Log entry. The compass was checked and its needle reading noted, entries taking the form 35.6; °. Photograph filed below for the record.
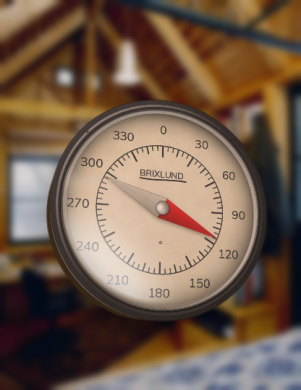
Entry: 115; °
